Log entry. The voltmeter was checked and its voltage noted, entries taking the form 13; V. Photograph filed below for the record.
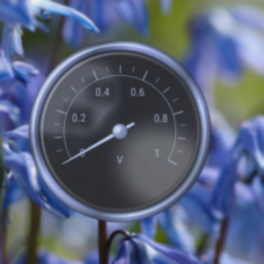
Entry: 0; V
